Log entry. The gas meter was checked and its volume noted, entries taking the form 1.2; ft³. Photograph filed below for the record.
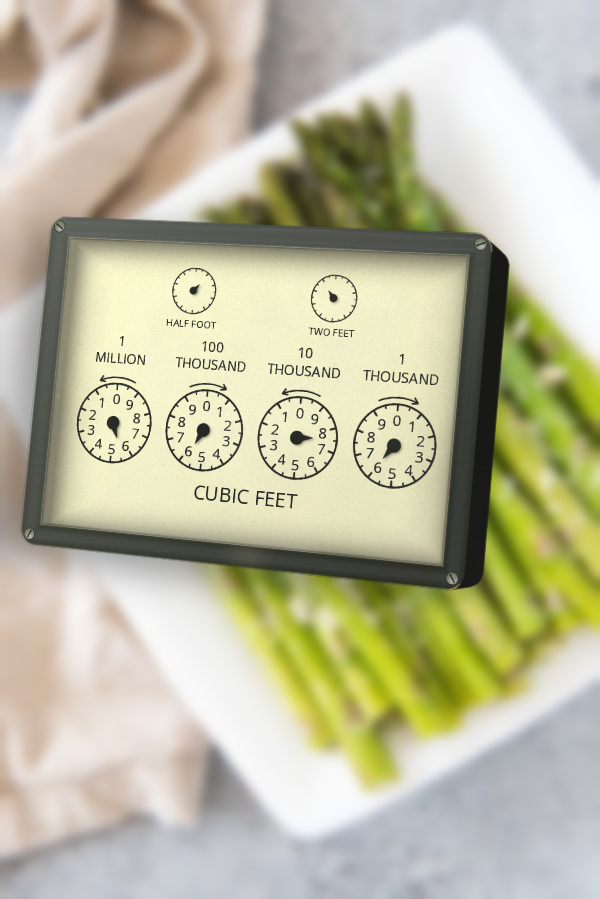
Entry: 557600; ft³
